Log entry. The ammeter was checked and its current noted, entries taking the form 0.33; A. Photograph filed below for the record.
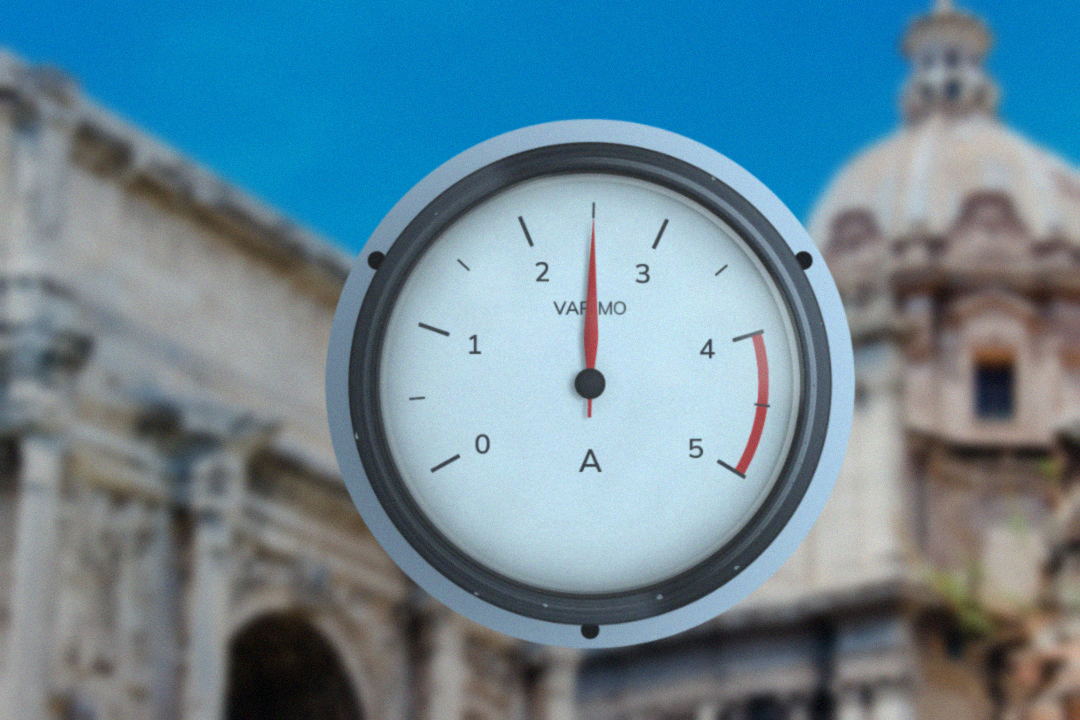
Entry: 2.5; A
